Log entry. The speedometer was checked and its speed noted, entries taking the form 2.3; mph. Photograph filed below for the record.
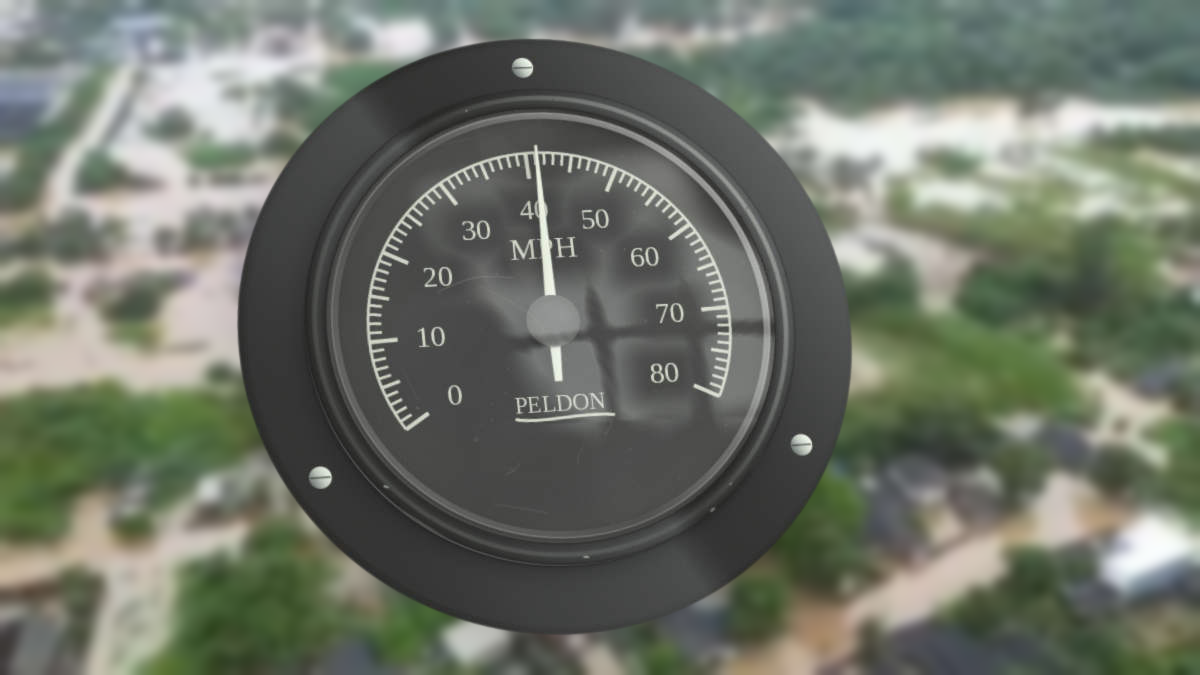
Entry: 41; mph
